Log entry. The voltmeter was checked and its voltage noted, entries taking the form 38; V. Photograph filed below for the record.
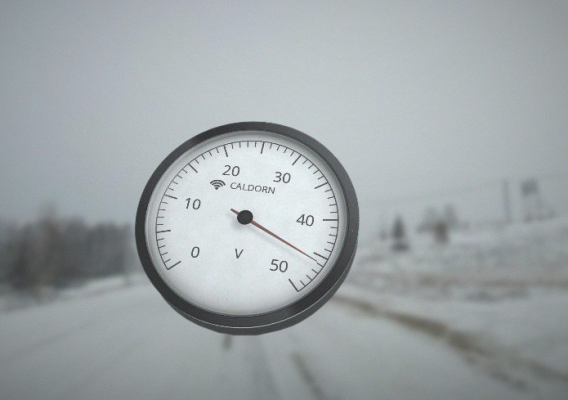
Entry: 46; V
